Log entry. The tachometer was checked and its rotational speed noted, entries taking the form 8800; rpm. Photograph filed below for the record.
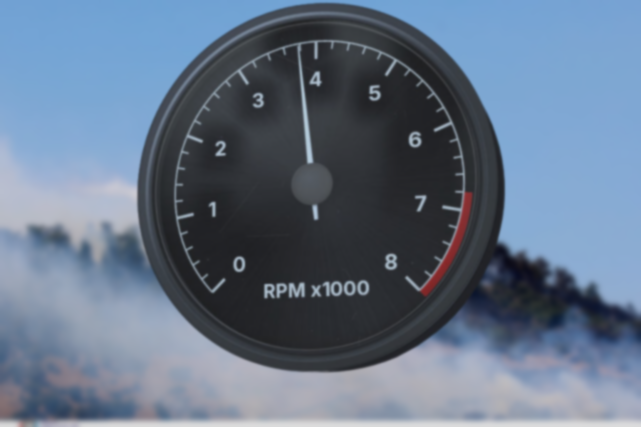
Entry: 3800; rpm
